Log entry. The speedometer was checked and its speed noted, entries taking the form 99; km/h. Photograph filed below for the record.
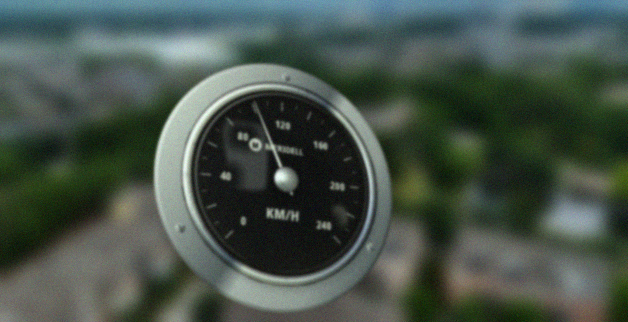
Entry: 100; km/h
